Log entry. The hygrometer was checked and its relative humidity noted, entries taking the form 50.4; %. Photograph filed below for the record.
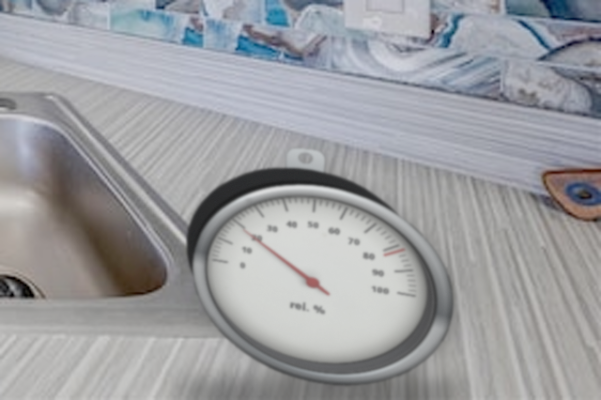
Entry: 20; %
